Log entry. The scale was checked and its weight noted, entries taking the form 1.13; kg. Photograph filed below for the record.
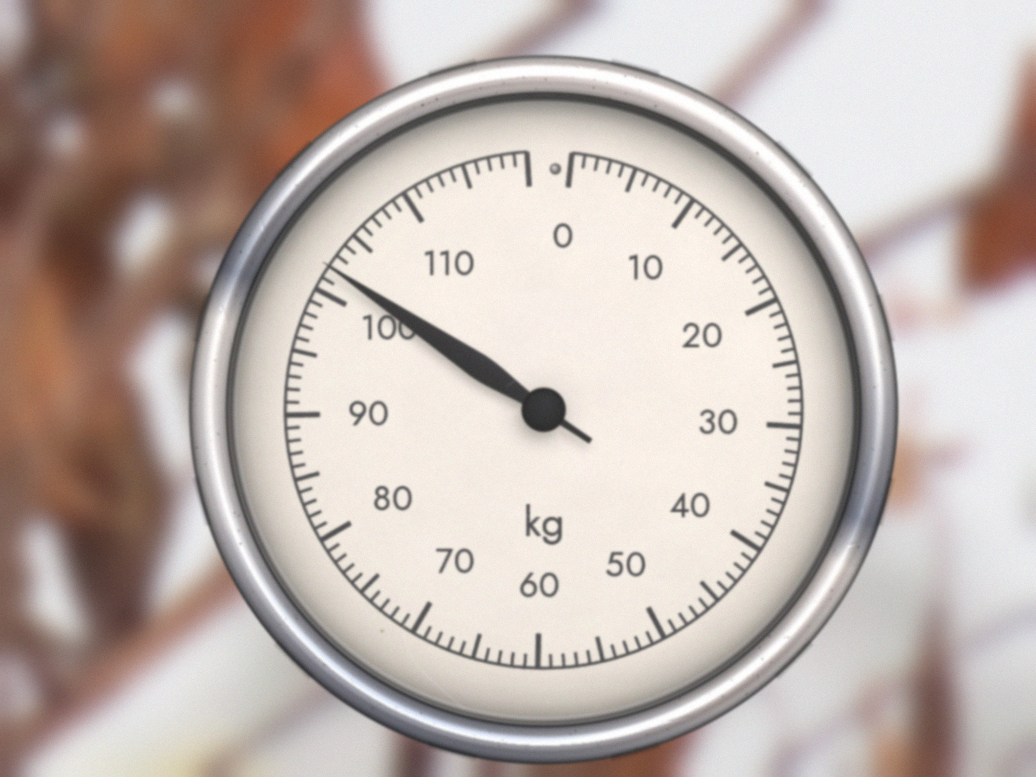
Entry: 102; kg
